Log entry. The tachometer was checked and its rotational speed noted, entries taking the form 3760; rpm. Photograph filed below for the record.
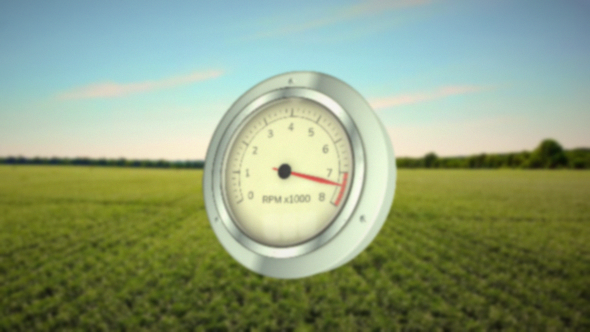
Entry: 7400; rpm
